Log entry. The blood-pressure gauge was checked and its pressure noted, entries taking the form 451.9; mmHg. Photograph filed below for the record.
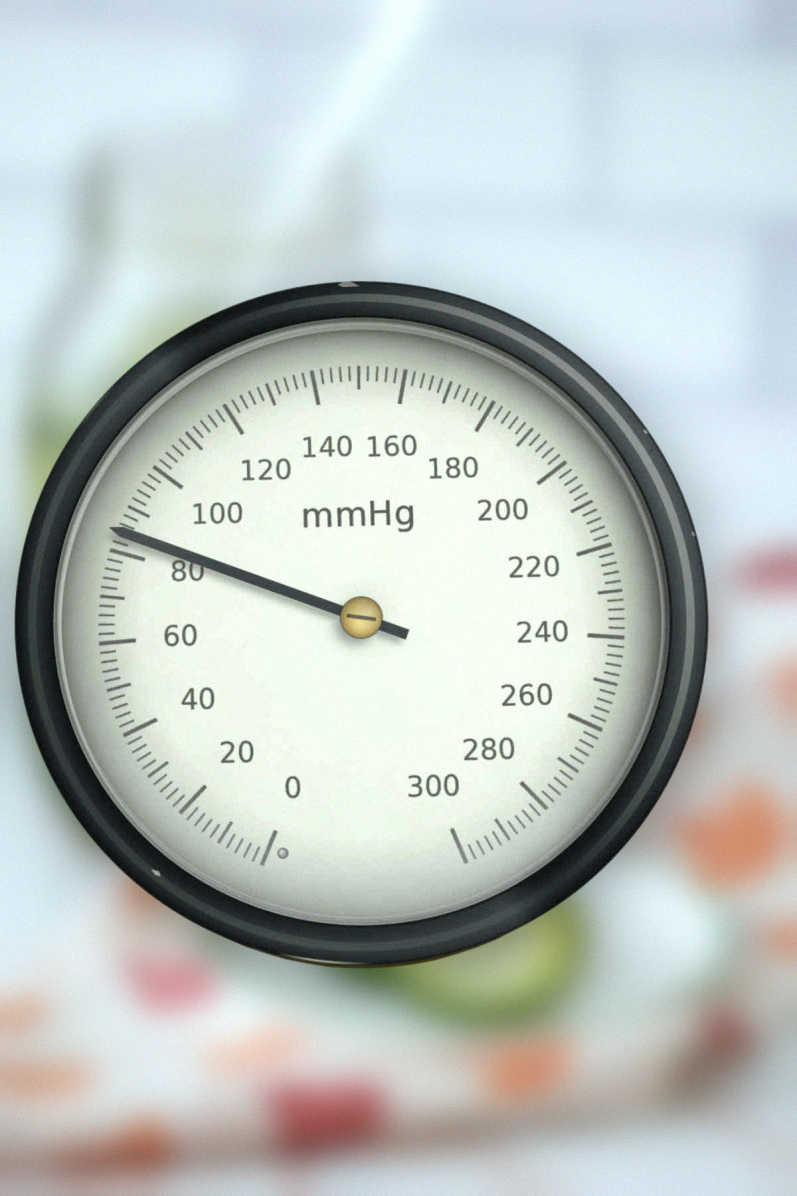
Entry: 84; mmHg
